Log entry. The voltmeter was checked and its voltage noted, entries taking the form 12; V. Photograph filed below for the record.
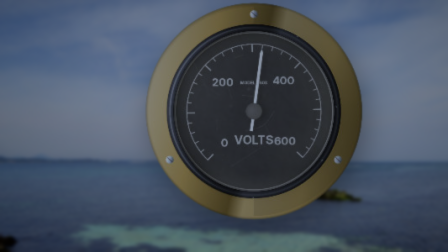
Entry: 320; V
